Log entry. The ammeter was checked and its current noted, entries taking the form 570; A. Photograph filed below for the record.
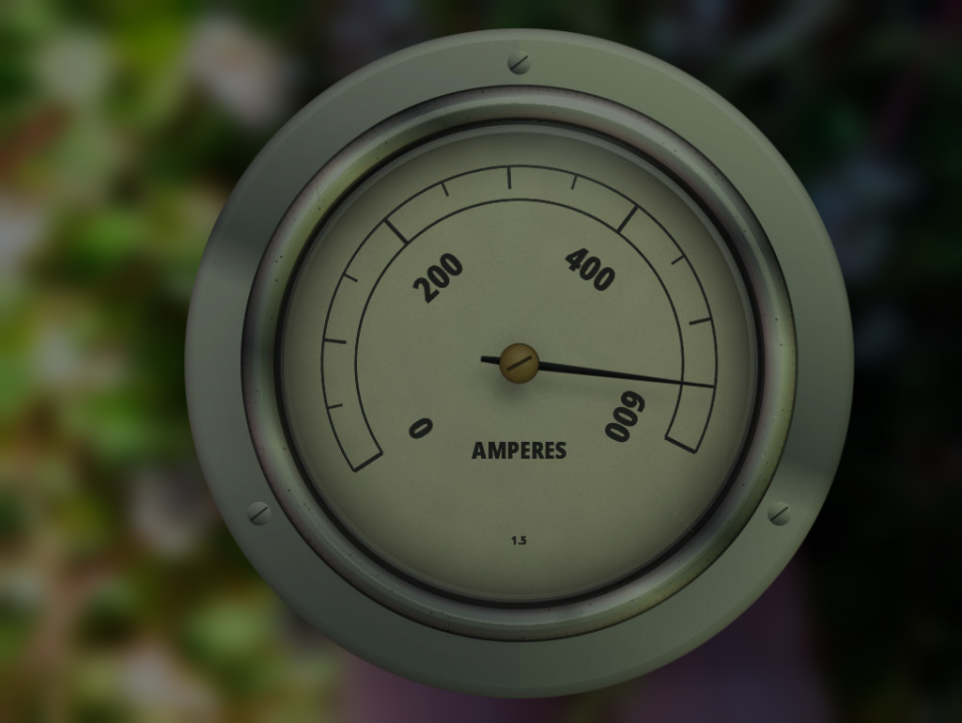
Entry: 550; A
